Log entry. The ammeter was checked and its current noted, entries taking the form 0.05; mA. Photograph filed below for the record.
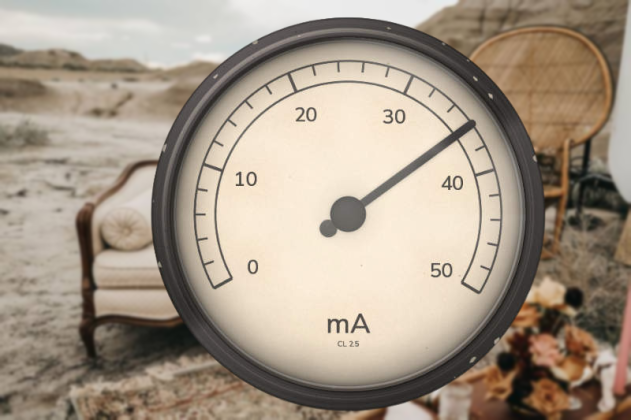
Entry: 36; mA
